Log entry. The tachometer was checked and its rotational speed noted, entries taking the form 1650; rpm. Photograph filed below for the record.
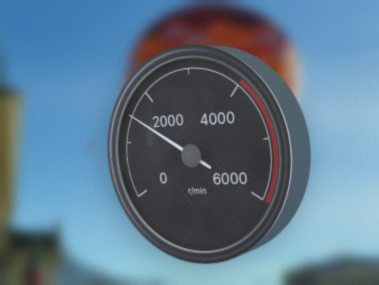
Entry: 1500; rpm
